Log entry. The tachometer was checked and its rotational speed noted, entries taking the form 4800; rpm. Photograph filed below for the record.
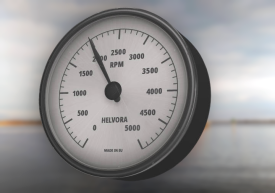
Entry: 2000; rpm
